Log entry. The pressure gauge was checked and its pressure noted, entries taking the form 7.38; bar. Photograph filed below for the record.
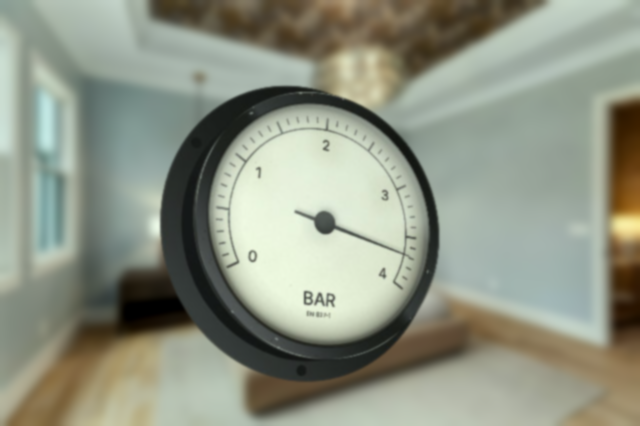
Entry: 3.7; bar
